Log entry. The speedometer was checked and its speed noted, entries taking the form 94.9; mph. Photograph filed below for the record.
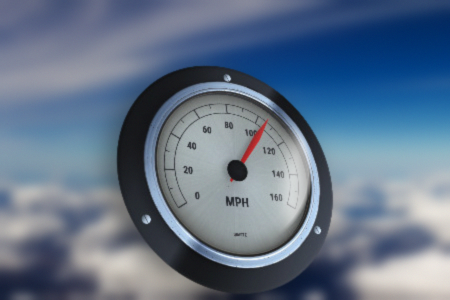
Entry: 105; mph
